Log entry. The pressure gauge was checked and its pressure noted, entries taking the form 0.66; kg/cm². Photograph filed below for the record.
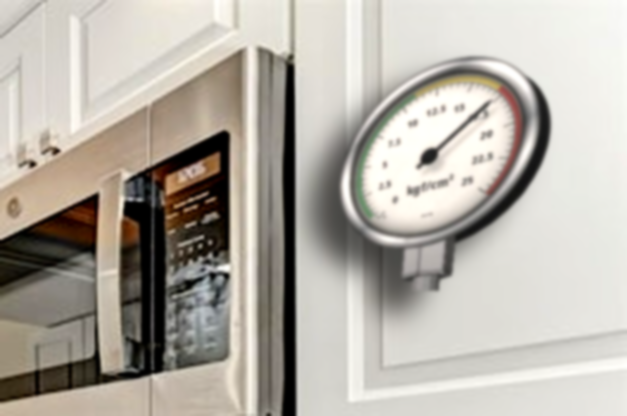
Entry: 17.5; kg/cm²
